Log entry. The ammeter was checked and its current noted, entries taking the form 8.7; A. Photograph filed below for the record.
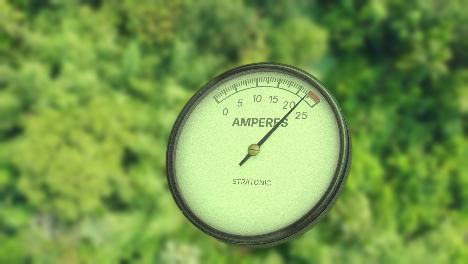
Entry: 22.5; A
